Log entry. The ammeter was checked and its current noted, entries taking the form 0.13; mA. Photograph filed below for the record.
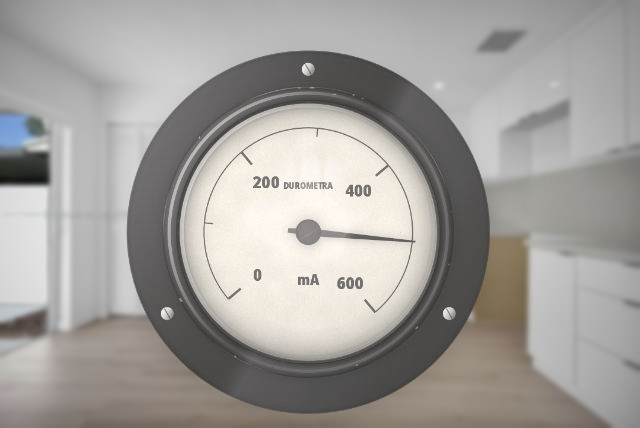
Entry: 500; mA
